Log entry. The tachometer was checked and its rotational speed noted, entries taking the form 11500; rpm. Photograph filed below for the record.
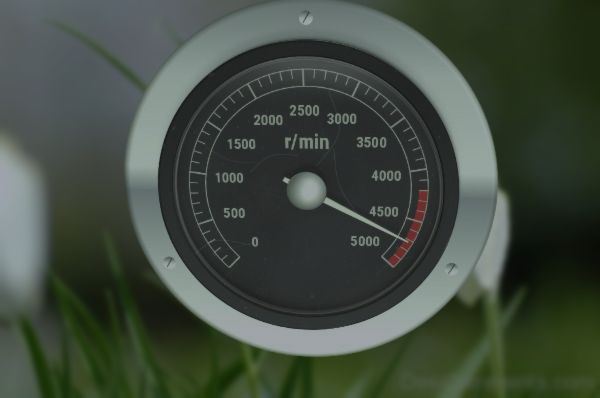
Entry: 4700; rpm
